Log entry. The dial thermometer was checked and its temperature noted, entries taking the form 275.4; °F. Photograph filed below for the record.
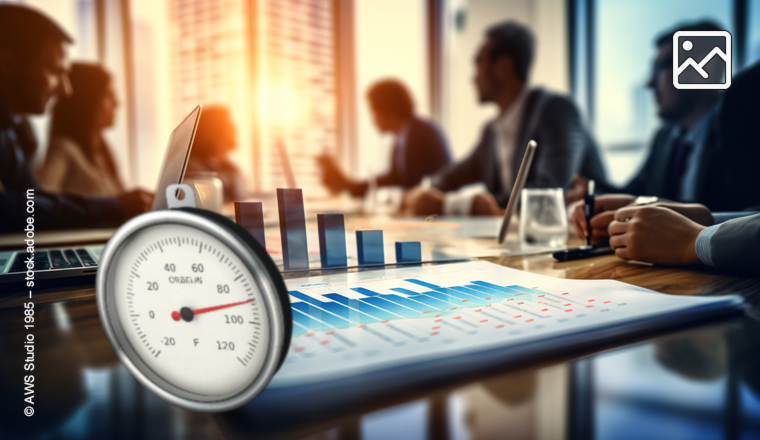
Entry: 90; °F
